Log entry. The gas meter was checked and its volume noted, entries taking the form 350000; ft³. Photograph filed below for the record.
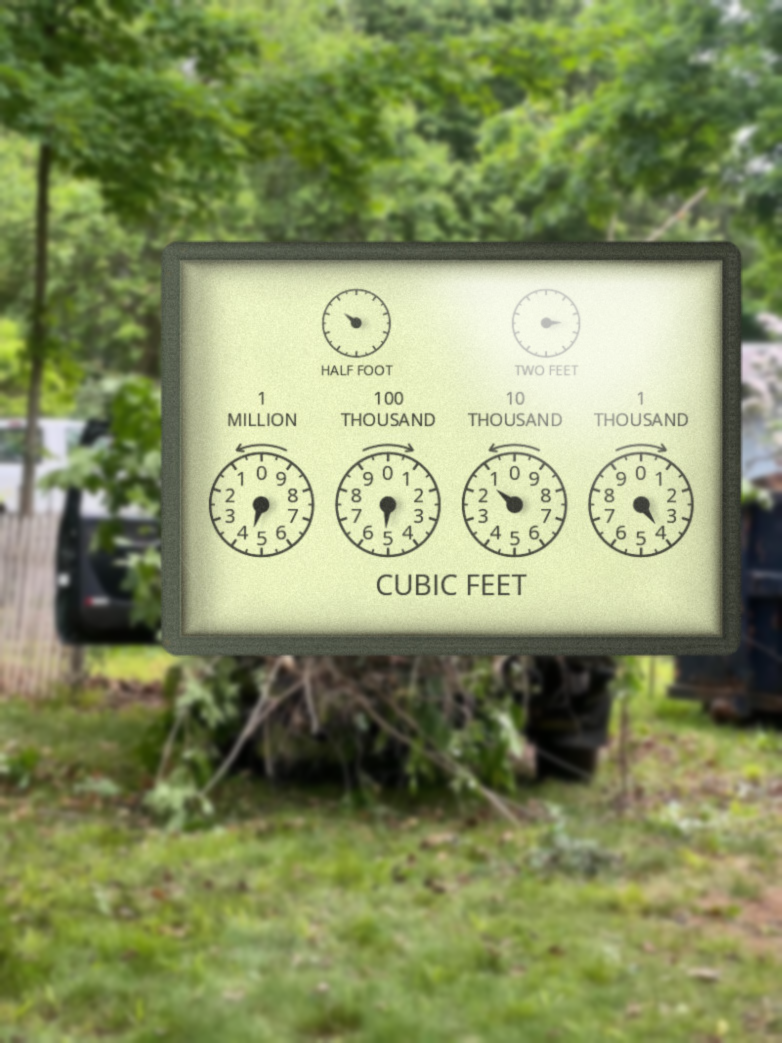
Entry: 451400; ft³
